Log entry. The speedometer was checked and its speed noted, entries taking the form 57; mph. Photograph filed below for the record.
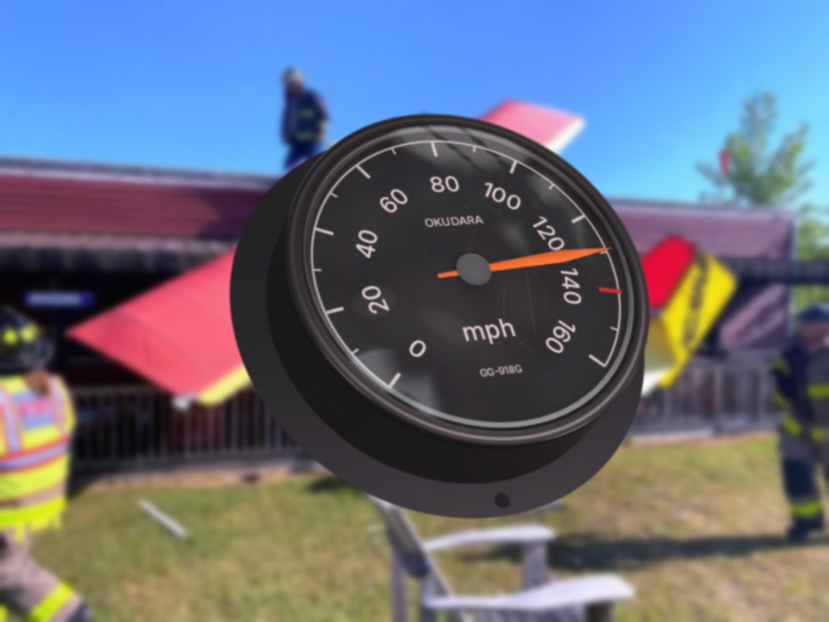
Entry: 130; mph
